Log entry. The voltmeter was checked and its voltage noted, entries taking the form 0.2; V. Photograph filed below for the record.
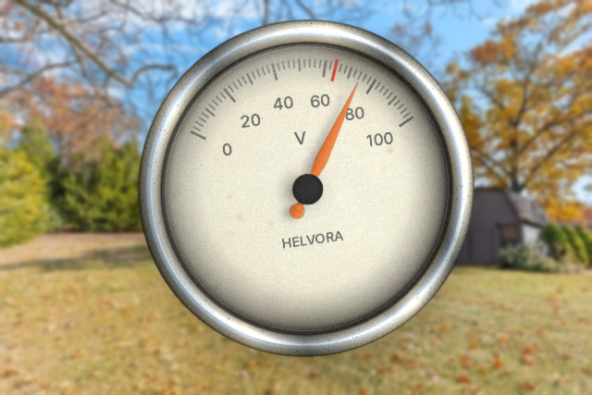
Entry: 74; V
